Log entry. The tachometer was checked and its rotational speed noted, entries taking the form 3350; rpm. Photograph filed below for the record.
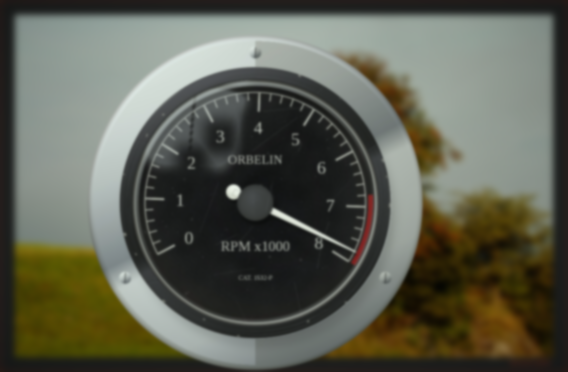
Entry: 7800; rpm
